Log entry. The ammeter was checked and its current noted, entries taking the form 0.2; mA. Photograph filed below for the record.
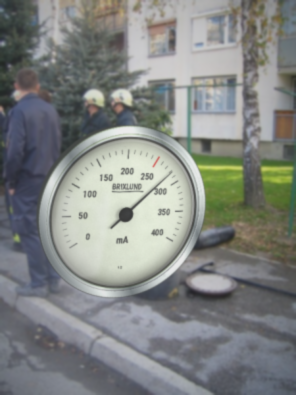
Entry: 280; mA
